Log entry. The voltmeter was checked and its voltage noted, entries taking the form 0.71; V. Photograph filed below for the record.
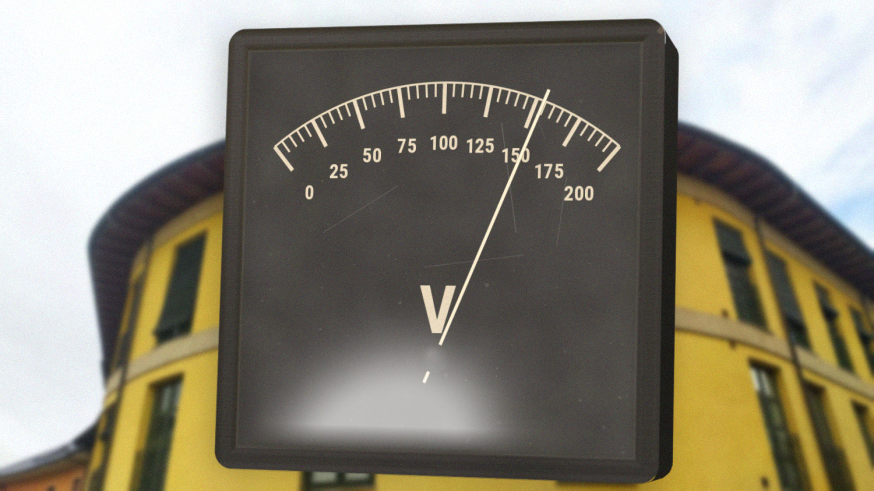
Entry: 155; V
